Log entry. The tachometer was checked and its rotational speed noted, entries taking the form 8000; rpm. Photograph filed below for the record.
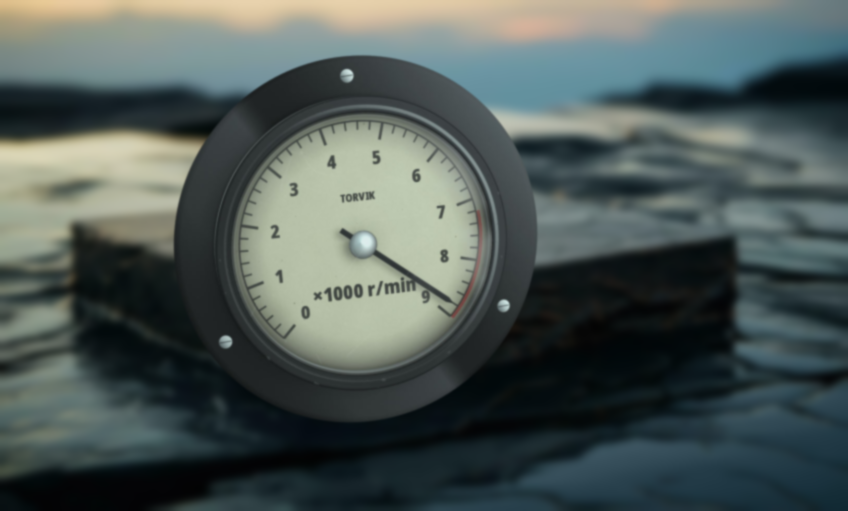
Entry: 8800; rpm
